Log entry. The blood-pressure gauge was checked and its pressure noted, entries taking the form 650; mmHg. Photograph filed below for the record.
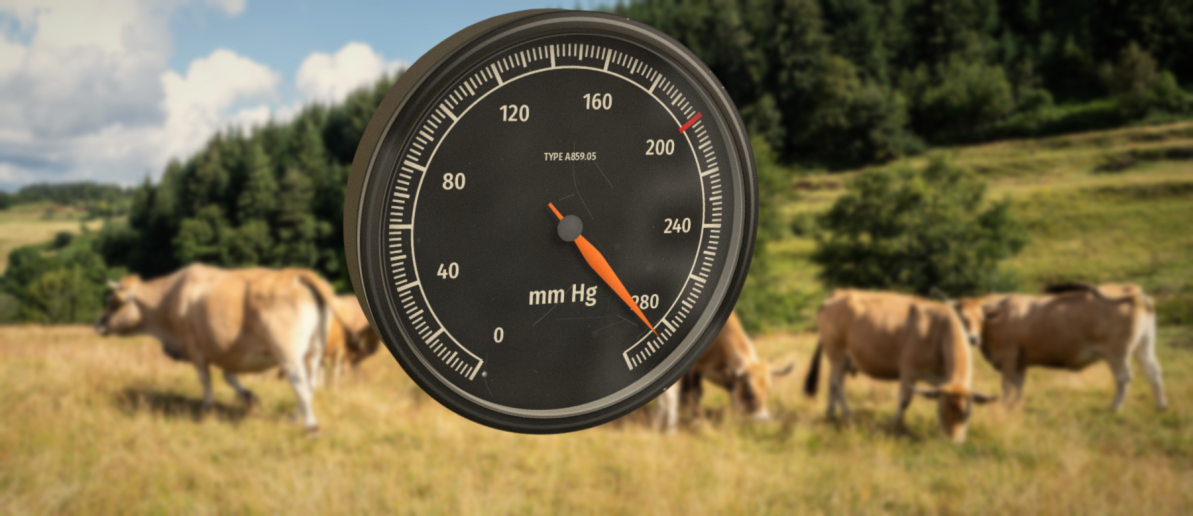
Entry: 286; mmHg
